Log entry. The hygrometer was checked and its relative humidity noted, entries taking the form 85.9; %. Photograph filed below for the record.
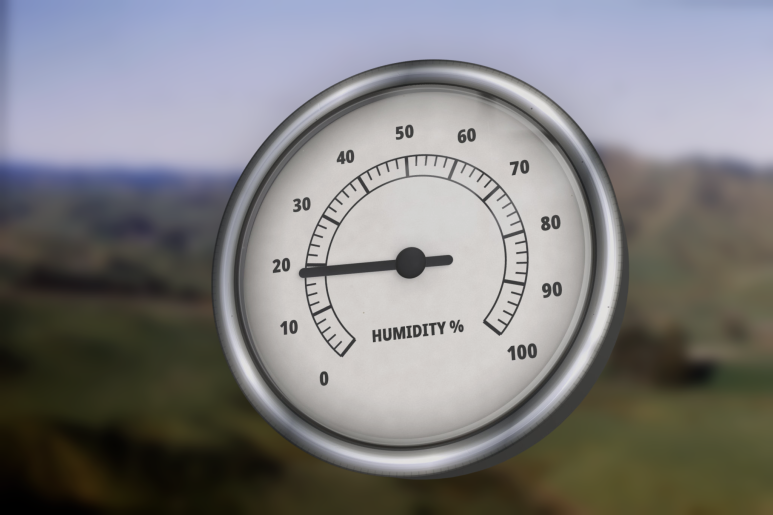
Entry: 18; %
